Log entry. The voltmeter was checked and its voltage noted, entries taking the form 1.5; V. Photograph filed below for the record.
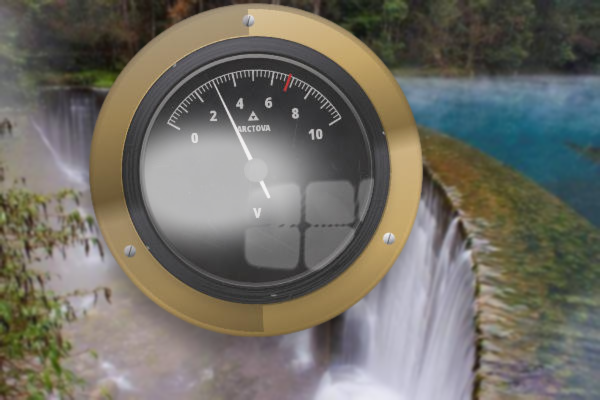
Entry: 3; V
